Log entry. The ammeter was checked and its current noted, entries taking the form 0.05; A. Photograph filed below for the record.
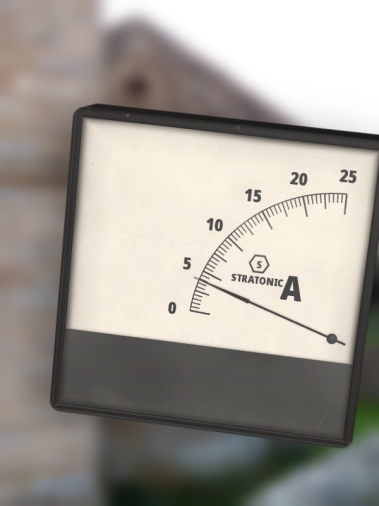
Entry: 4; A
